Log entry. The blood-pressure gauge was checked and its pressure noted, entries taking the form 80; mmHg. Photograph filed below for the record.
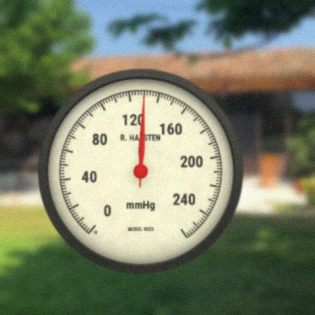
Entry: 130; mmHg
